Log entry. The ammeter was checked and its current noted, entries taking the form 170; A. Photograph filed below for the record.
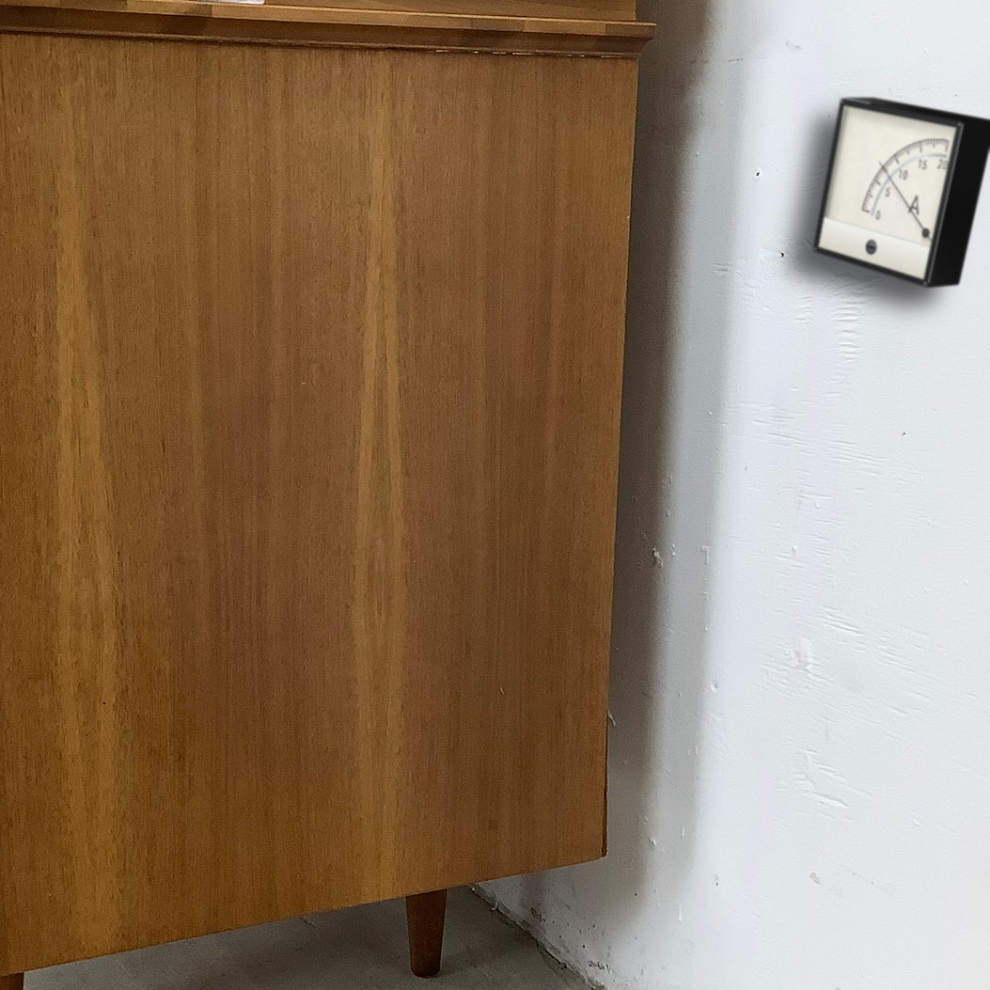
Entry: 7.5; A
